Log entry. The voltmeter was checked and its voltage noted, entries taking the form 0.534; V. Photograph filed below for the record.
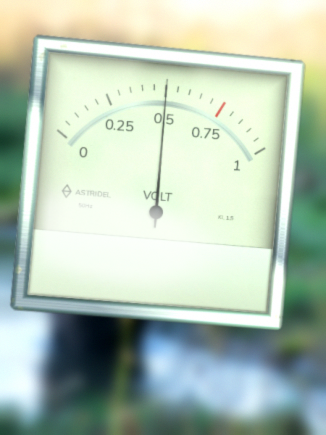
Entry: 0.5; V
